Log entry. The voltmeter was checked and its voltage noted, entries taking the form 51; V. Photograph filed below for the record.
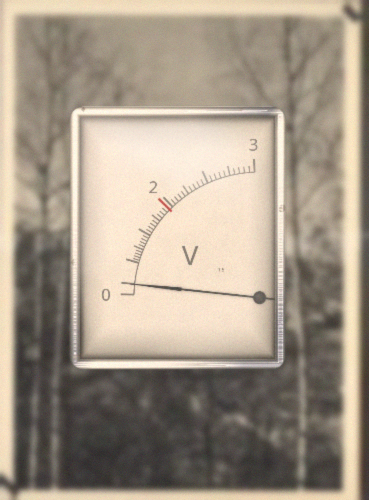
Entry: 0.5; V
